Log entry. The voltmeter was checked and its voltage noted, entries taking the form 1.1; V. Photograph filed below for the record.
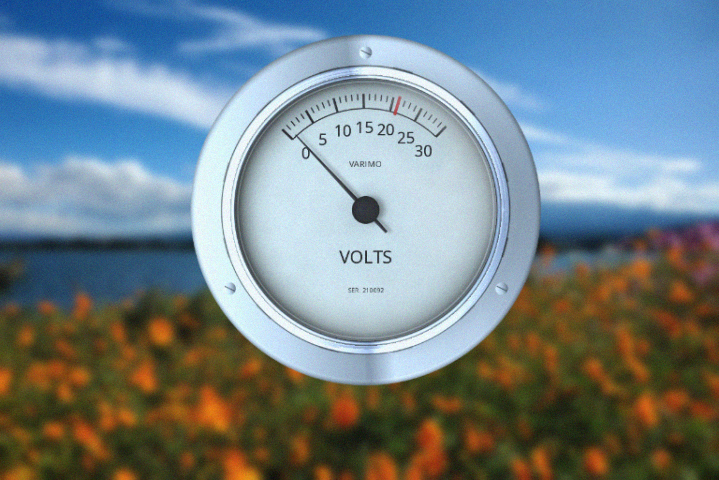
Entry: 1; V
